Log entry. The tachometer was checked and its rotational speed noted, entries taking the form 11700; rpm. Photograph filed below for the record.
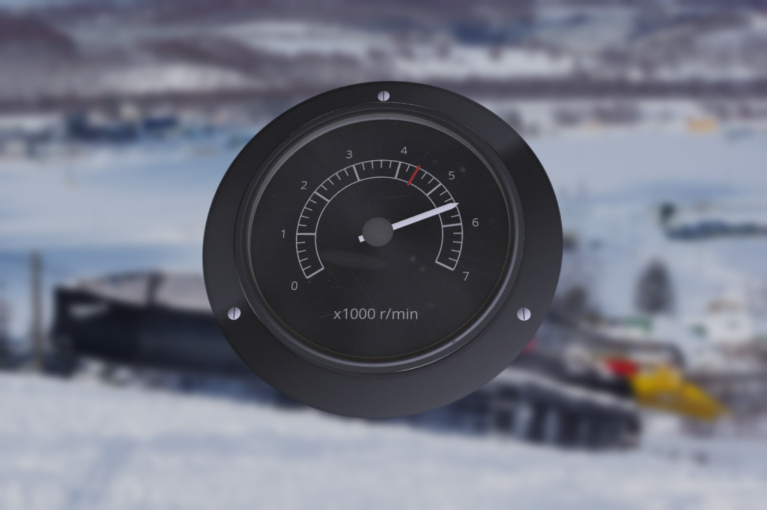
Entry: 5600; rpm
